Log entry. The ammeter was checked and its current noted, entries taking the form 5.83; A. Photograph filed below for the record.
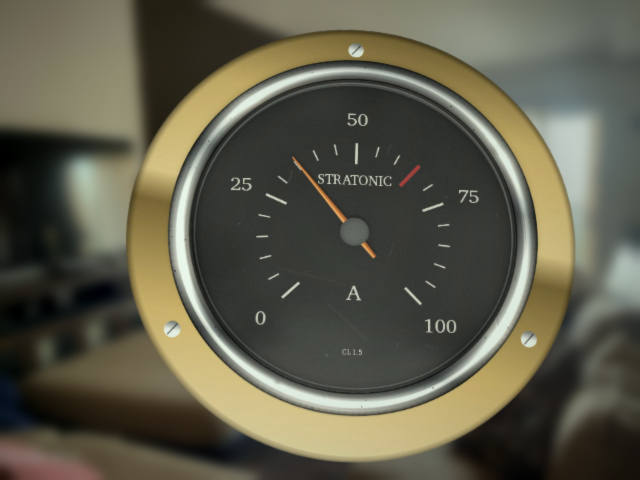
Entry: 35; A
